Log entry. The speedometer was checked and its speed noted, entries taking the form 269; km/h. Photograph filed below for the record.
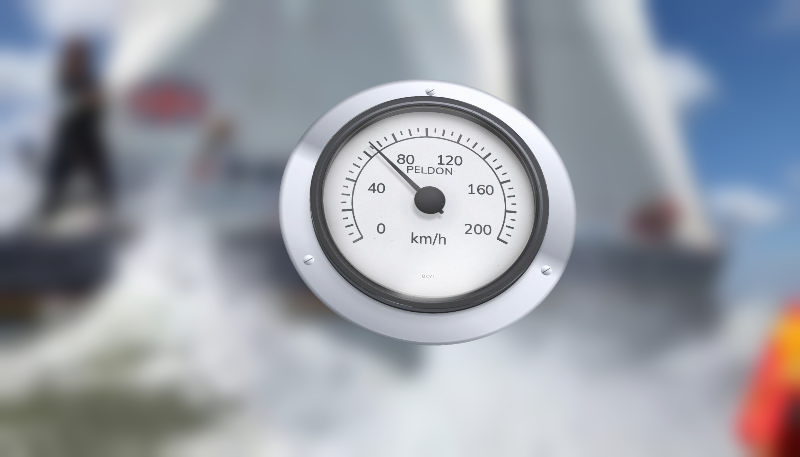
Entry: 65; km/h
